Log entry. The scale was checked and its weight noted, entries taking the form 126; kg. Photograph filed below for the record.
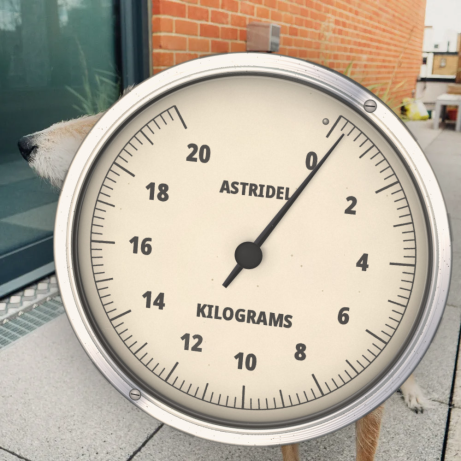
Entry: 0.3; kg
